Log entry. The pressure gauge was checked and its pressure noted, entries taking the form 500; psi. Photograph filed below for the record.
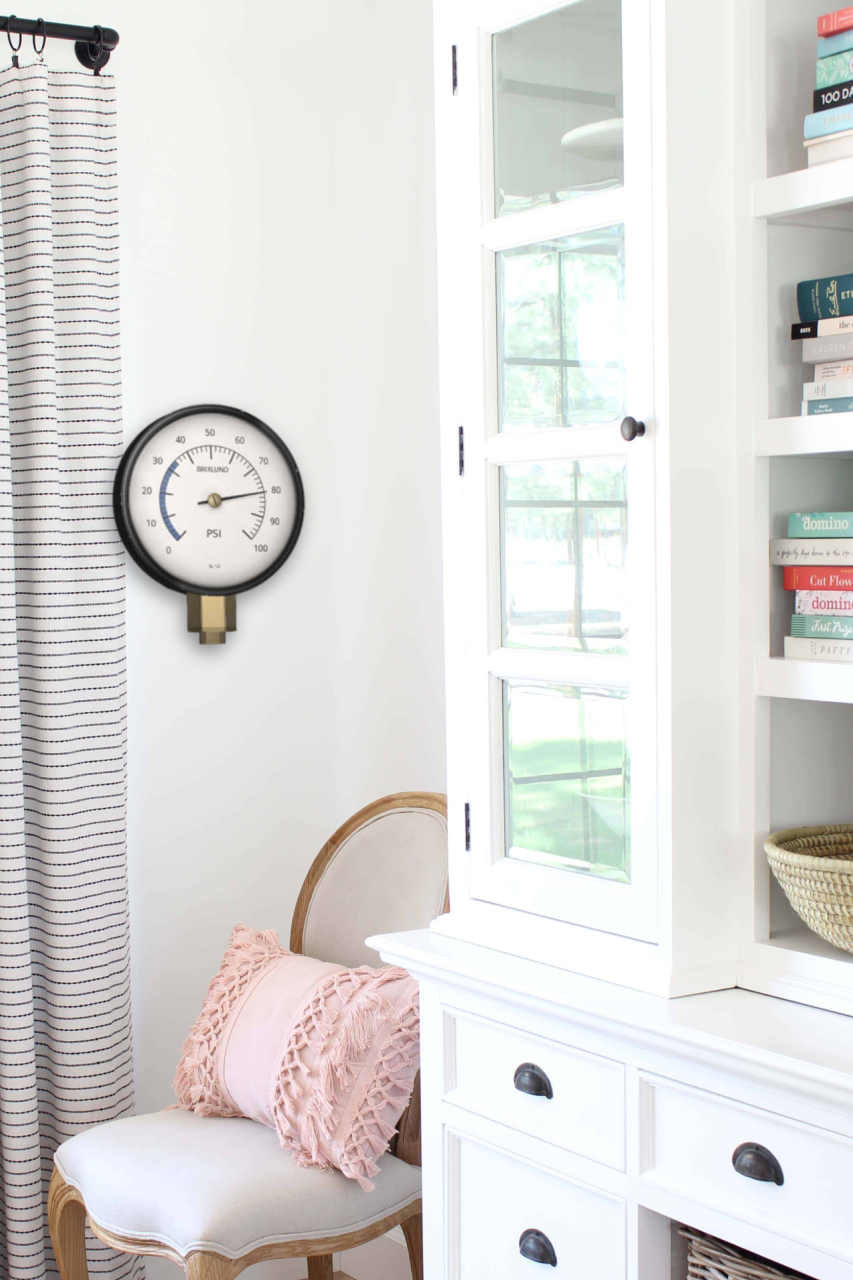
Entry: 80; psi
